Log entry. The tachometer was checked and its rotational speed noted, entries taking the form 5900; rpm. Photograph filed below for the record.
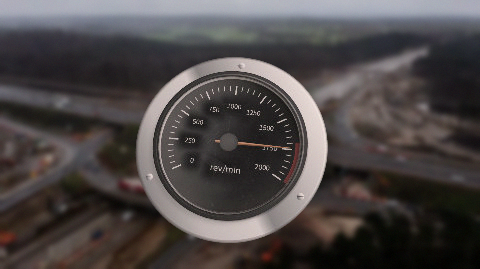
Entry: 1750; rpm
